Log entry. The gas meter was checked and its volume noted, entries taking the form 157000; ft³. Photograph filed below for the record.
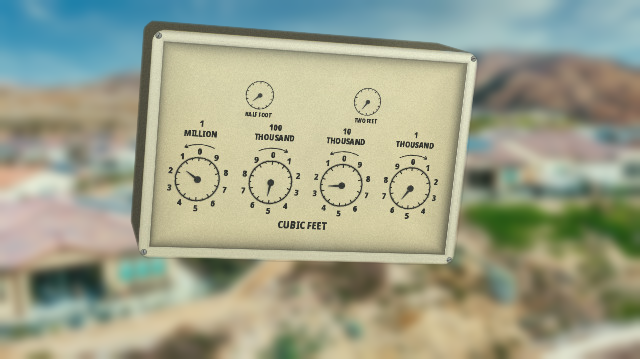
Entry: 152600; ft³
